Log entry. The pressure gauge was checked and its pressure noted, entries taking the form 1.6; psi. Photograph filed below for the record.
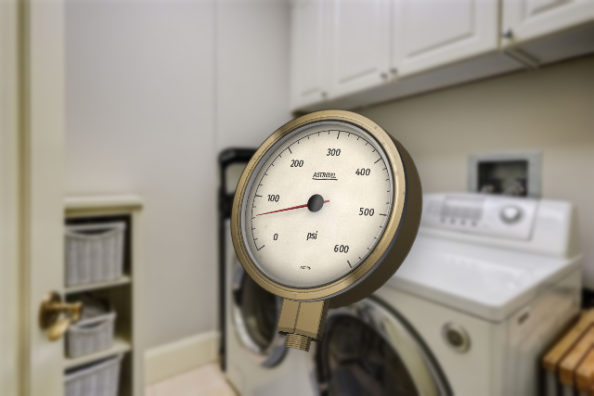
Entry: 60; psi
